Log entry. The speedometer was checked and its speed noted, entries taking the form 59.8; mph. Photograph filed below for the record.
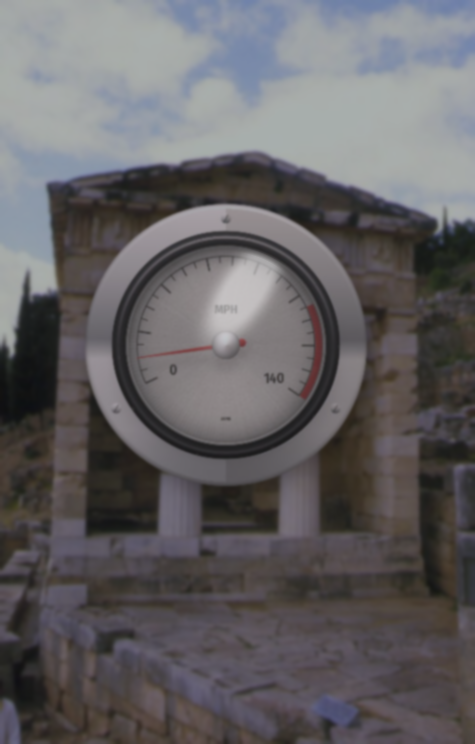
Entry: 10; mph
